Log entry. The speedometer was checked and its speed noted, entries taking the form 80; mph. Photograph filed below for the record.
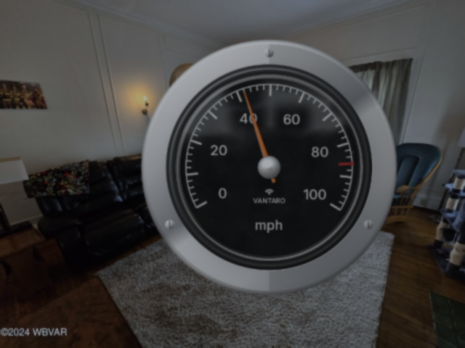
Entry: 42; mph
